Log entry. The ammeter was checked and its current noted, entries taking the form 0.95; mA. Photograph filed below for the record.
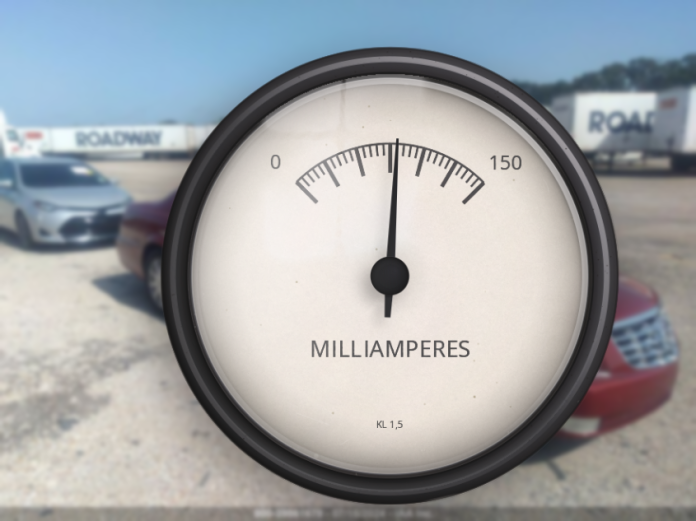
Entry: 80; mA
